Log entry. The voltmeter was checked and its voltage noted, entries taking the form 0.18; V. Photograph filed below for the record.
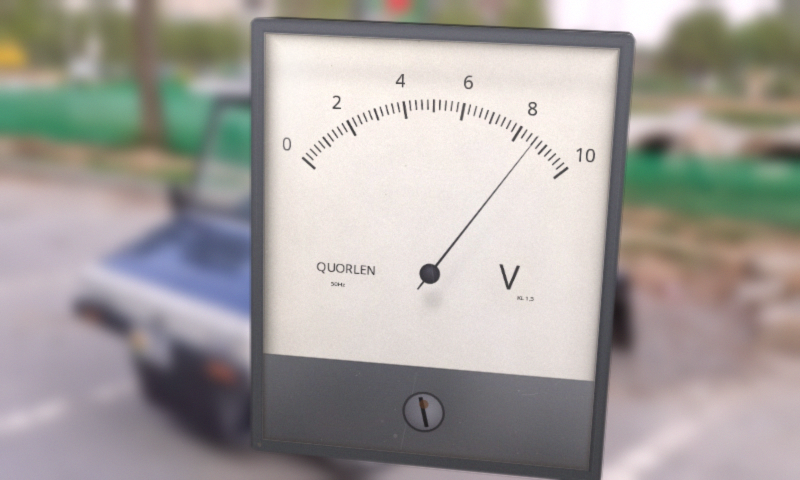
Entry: 8.6; V
